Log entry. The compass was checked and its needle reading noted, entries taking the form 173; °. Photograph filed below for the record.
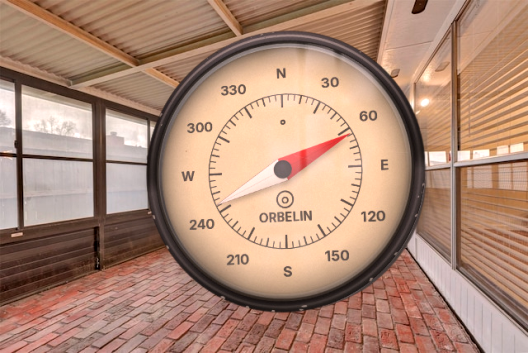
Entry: 65; °
